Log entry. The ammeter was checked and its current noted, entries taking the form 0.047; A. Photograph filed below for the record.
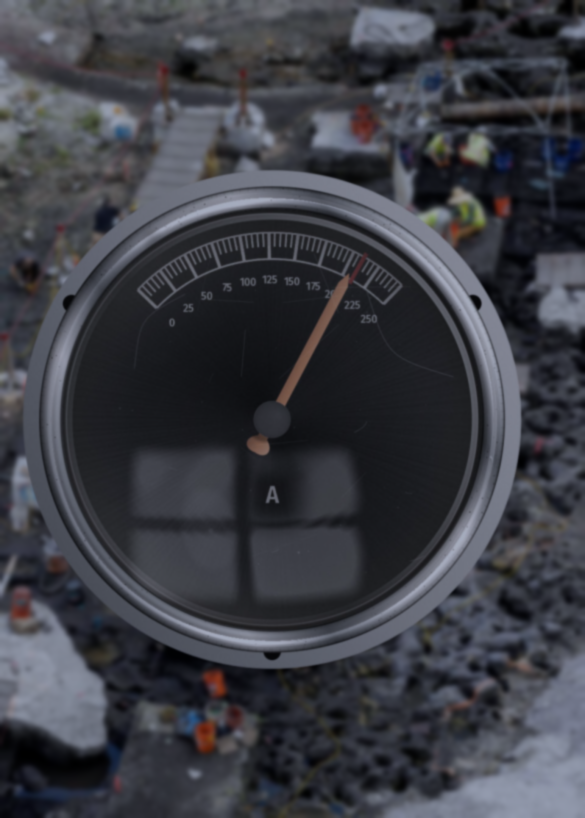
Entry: 205; A
